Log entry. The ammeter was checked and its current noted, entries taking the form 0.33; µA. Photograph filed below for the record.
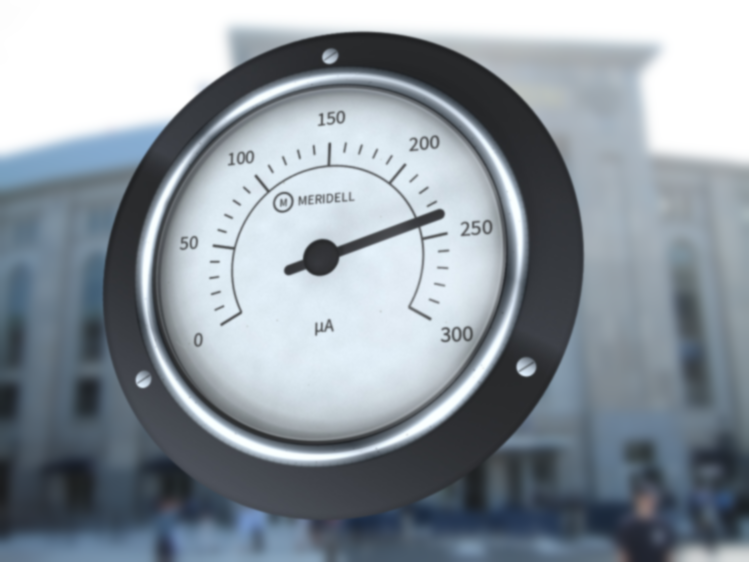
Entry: 240; µA
